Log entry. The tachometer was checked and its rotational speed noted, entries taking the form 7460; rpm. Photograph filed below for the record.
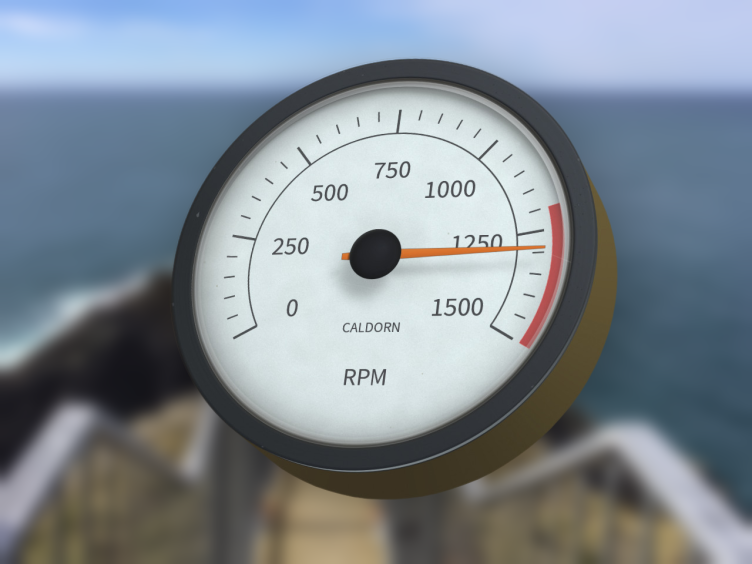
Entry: 1300; rpm
